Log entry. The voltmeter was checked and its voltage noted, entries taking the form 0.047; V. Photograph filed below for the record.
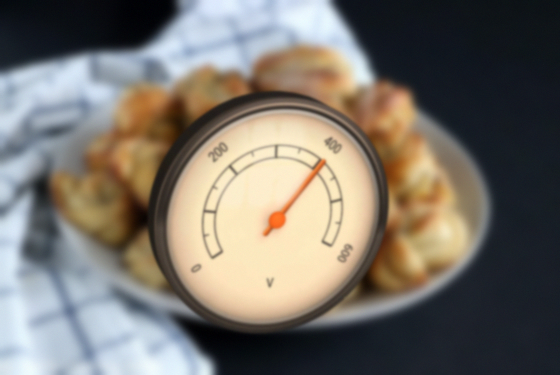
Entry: 400; V
